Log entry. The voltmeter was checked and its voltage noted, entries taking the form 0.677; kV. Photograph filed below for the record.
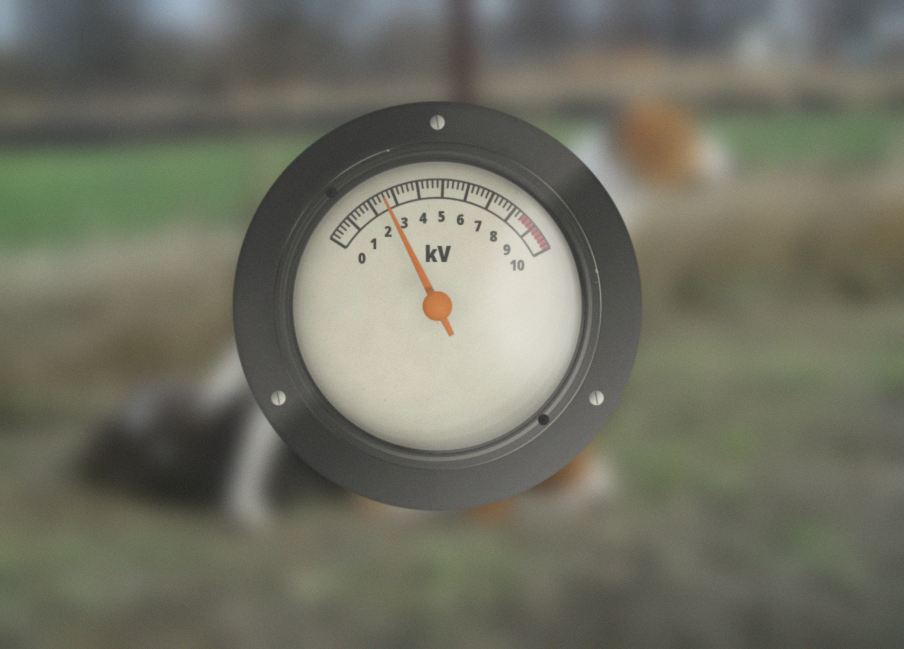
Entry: 2.6; kV
